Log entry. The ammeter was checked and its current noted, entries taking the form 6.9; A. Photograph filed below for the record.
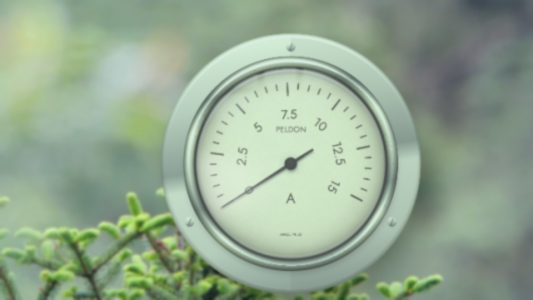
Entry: 0; A
